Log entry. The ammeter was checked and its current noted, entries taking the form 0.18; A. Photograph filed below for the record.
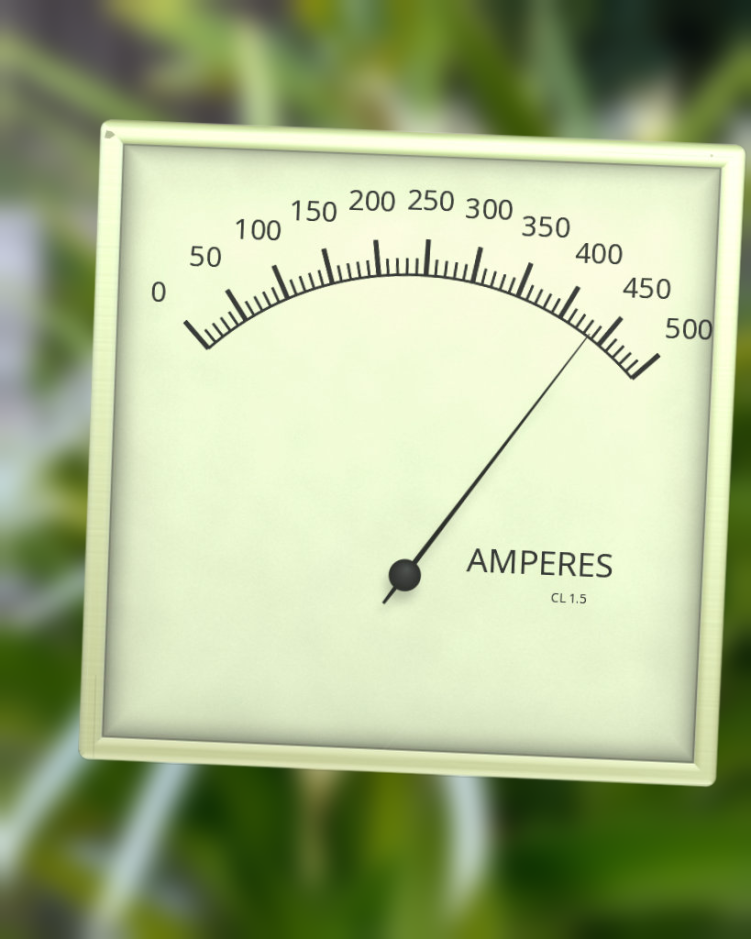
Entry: 435; A
